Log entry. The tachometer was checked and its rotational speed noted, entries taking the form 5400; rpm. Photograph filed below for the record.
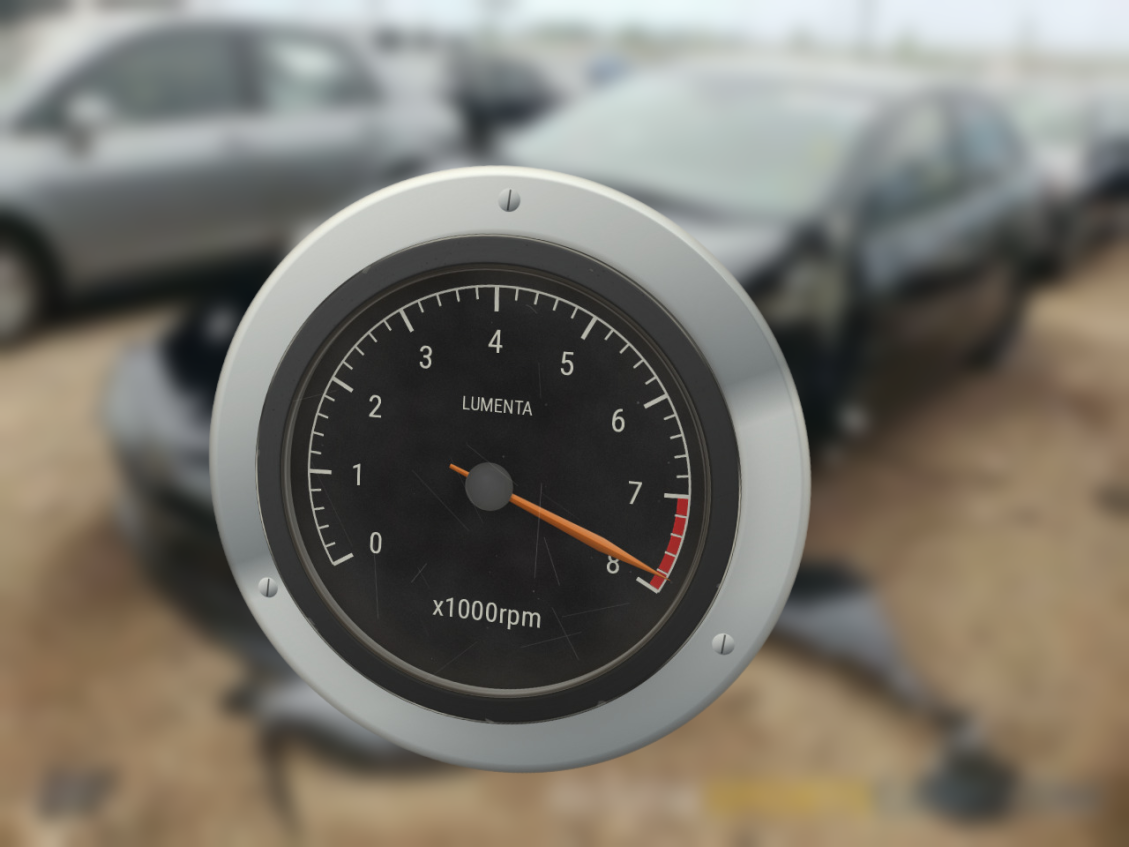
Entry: 7800; rpm
